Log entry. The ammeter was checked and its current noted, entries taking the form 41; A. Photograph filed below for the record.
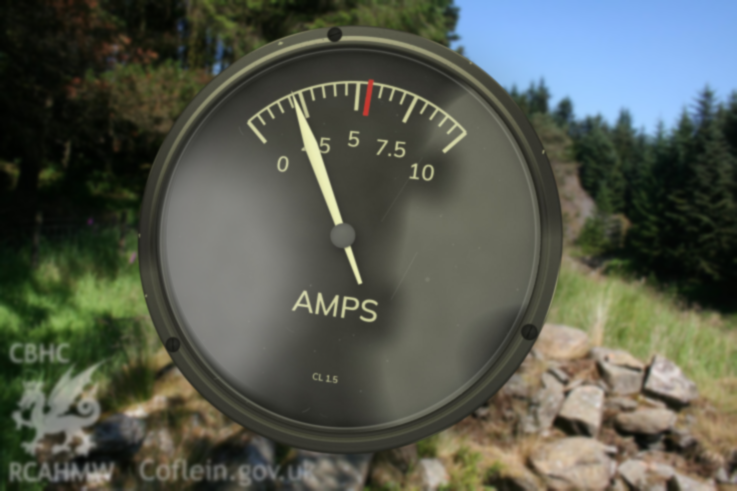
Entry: 2.25; A
